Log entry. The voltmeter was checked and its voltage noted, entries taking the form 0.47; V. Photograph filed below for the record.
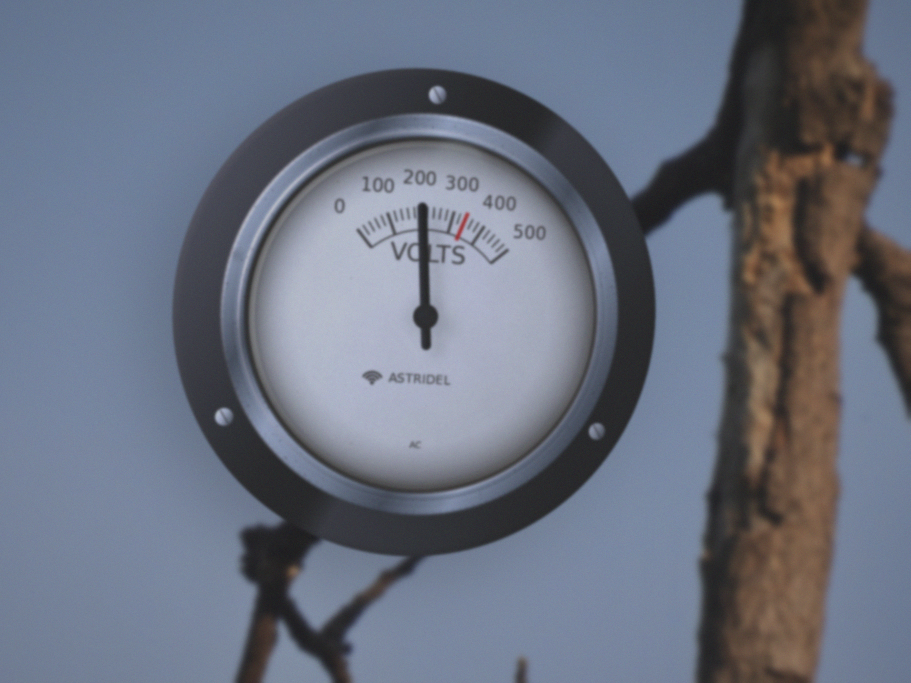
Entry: 200; V
